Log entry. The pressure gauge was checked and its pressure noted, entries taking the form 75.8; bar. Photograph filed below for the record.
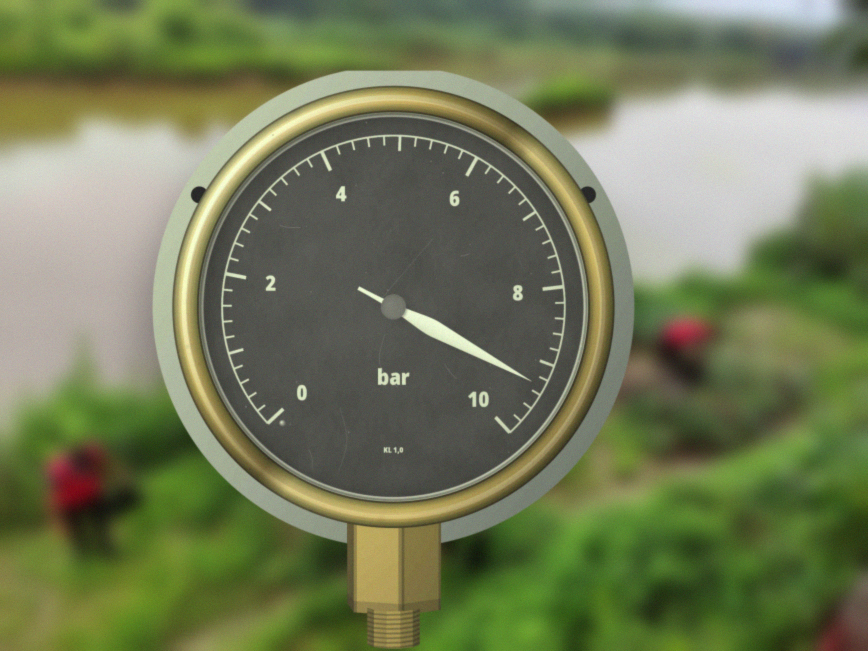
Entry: 9.3; bar
